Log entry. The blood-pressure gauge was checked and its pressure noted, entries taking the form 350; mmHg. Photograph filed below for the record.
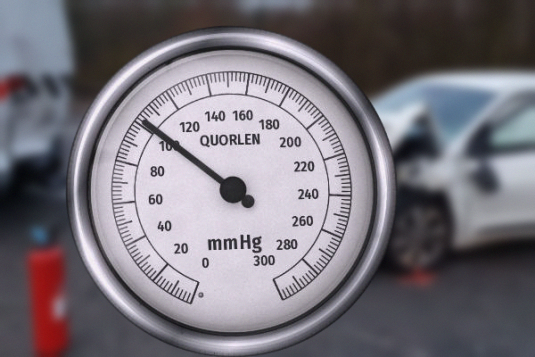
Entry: 102; mmHg
